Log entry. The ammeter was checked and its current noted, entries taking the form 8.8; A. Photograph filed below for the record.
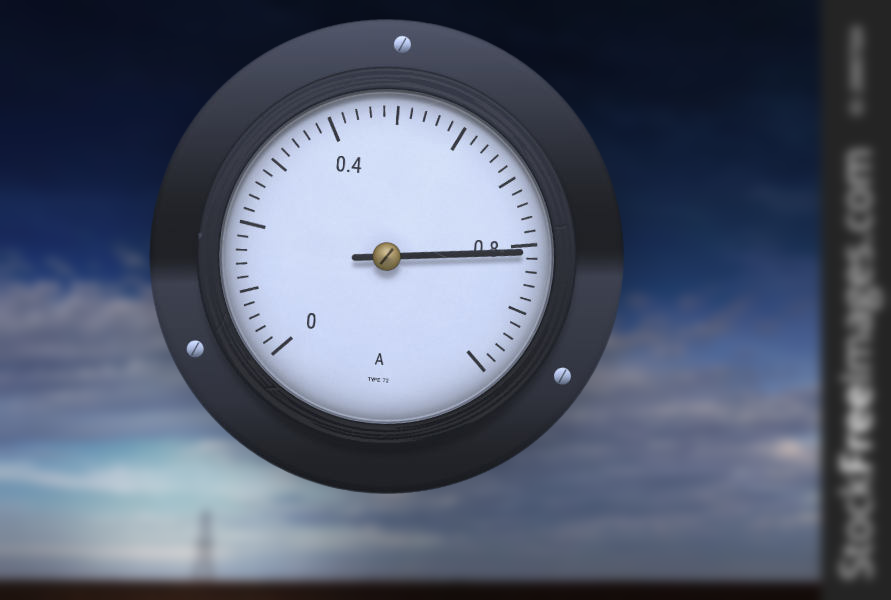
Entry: 0.81; A
